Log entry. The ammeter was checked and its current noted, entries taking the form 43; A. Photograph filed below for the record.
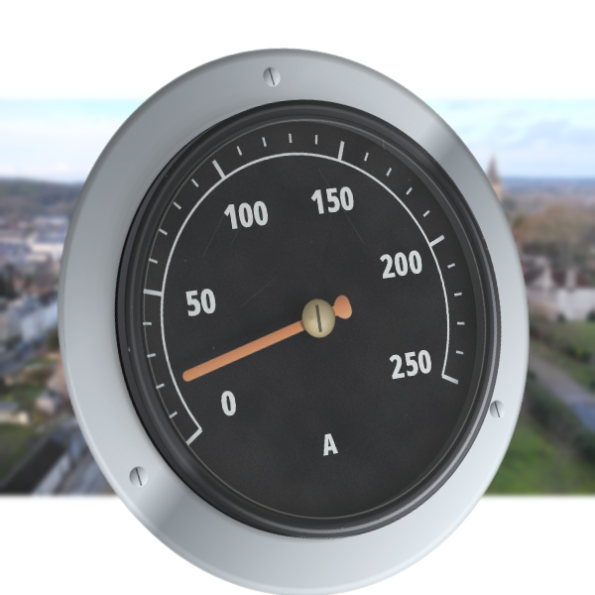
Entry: 20; A
